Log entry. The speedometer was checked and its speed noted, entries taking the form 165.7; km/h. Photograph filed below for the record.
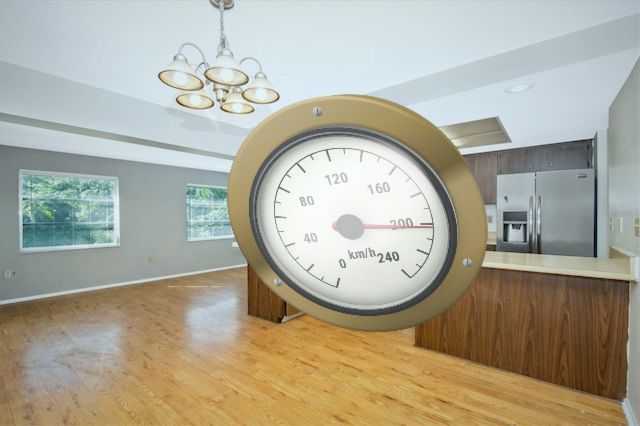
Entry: 200; km/h
